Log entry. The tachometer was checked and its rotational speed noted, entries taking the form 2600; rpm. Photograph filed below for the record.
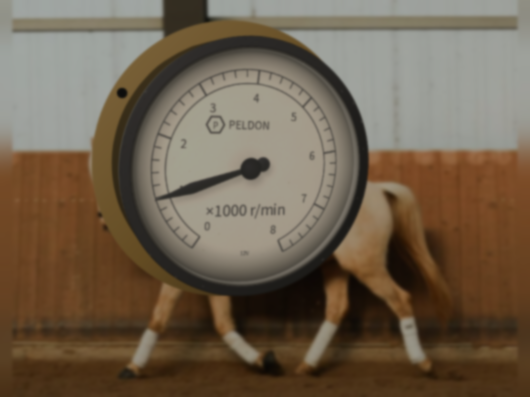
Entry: 1000; rpm
